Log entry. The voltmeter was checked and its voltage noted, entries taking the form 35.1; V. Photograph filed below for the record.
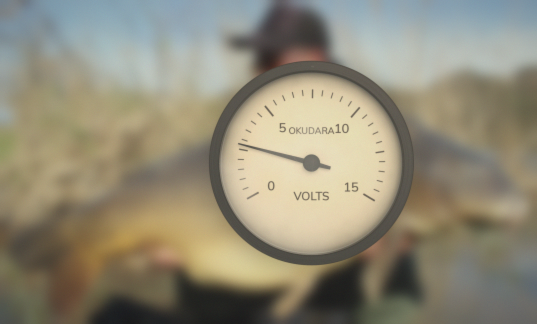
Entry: 2.75; V
